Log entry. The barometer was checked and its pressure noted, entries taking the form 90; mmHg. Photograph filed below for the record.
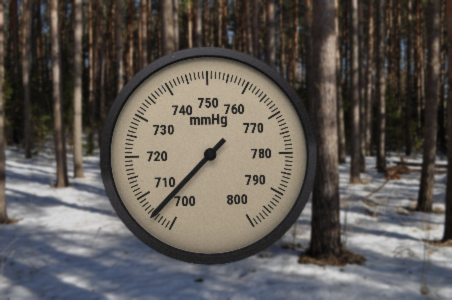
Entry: 705; mmHg
